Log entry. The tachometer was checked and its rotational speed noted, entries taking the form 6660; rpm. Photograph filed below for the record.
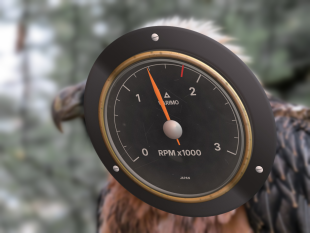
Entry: 1400; rpm
